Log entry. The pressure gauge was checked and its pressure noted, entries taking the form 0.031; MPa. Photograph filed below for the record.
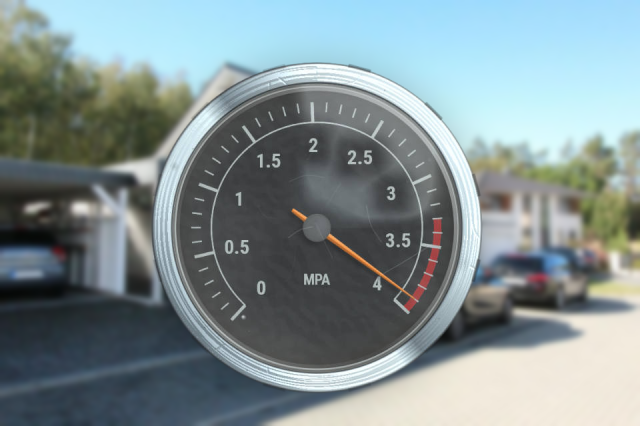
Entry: 3.9; MPa
